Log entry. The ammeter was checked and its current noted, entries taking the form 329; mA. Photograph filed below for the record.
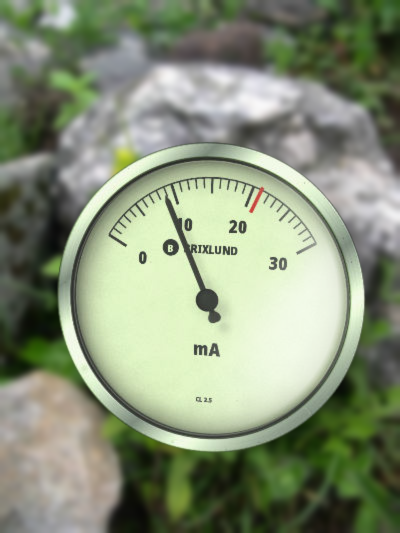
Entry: 9; mA
